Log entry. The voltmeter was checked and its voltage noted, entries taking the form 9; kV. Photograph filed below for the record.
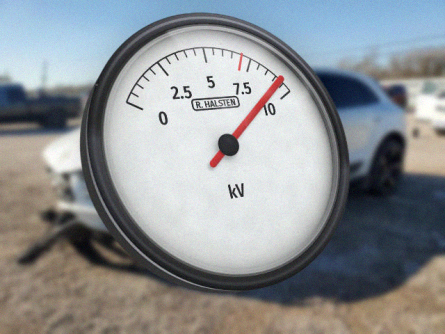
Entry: 9.25; kV
